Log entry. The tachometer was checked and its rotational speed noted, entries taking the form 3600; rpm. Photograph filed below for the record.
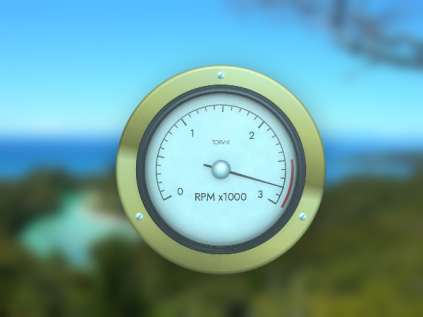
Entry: 2800; rpm
